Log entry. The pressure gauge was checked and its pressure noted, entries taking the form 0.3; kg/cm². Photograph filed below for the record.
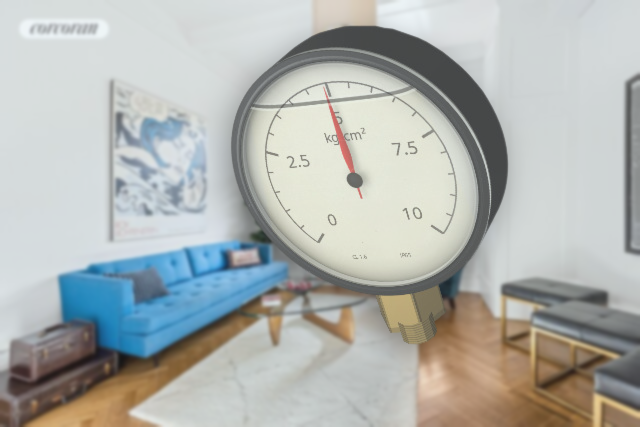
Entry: 5; kg/cm²
